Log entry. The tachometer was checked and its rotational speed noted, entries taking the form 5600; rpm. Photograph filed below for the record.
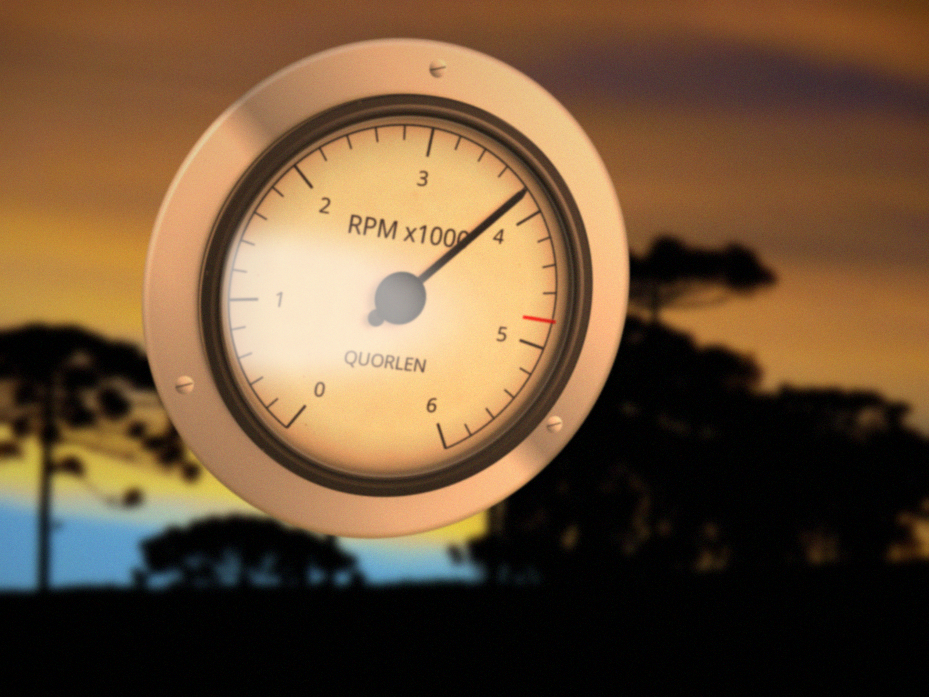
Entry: 3800; rpm
